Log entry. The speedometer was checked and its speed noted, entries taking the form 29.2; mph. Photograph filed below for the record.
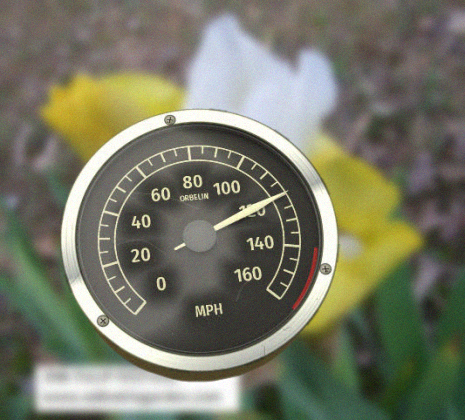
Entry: 120; mph
